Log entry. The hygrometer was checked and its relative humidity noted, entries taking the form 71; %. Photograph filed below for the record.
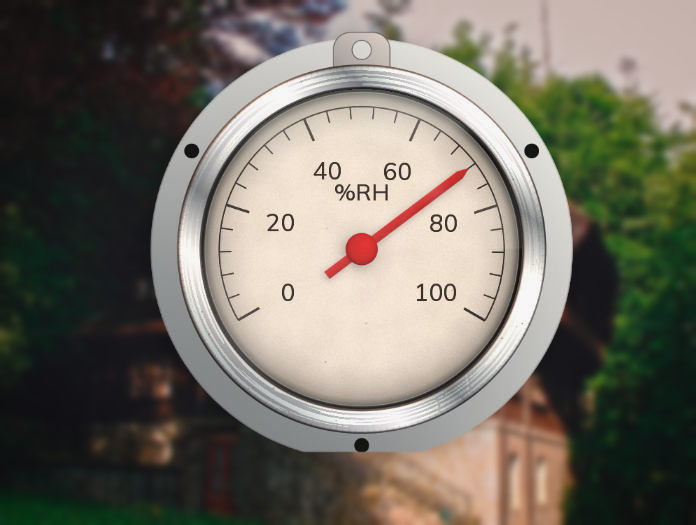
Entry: 72; %
